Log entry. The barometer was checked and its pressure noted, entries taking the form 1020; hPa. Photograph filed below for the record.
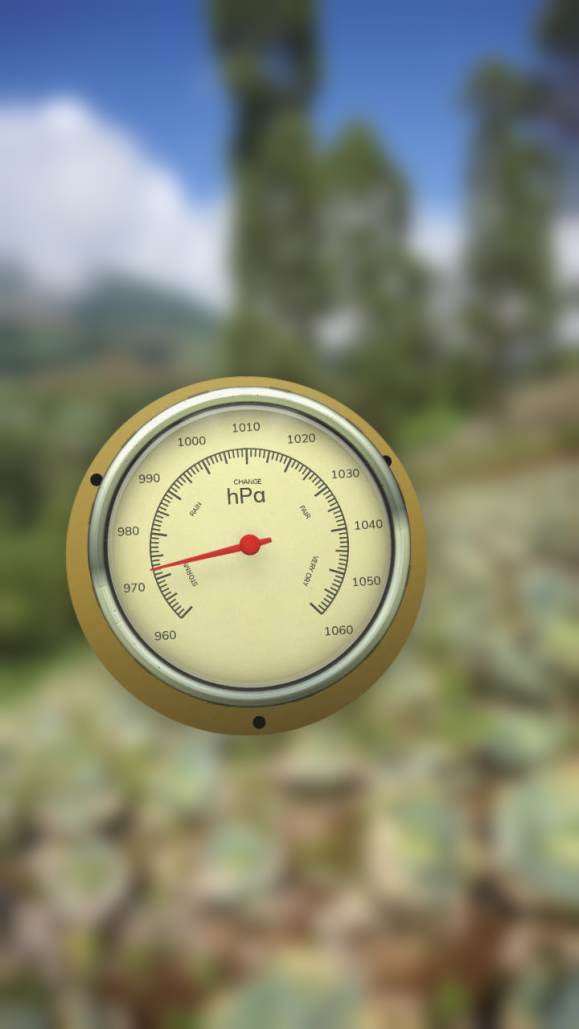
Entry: 972; hPa
